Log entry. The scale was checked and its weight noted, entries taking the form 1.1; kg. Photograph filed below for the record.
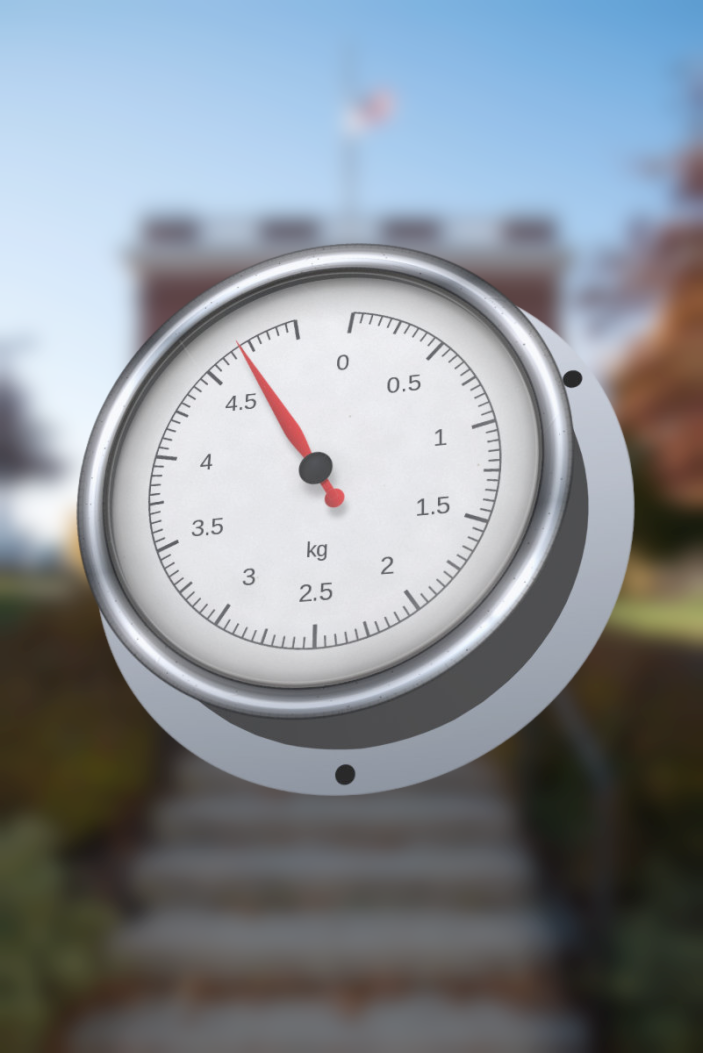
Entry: 4.7; kg
